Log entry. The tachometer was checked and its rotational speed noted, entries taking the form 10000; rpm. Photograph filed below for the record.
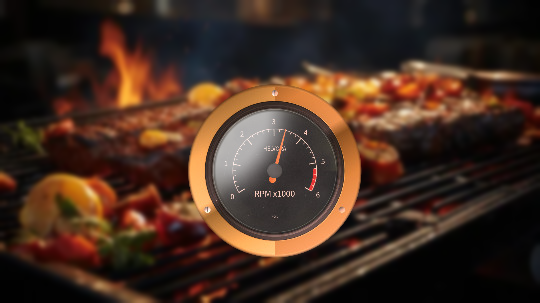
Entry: 3400; rpm
